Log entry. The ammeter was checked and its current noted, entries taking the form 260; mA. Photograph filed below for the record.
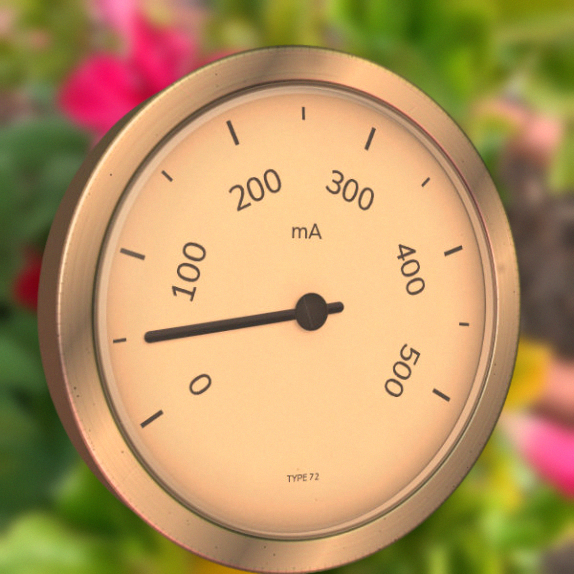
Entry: 50; mA
